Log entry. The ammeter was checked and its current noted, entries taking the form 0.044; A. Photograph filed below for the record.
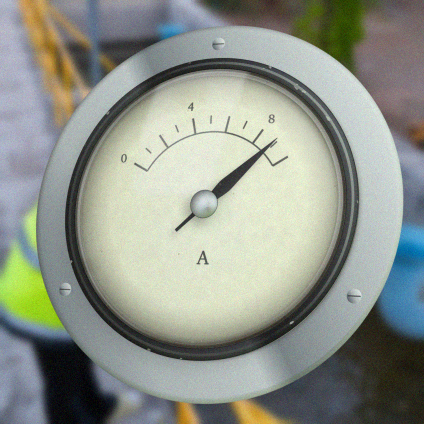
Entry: 9; A
